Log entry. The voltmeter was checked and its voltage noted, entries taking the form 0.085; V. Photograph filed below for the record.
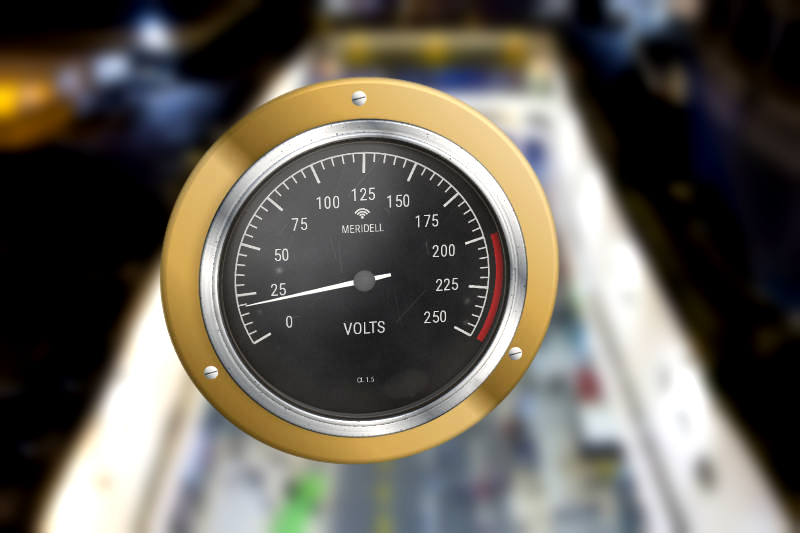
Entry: 20; V
